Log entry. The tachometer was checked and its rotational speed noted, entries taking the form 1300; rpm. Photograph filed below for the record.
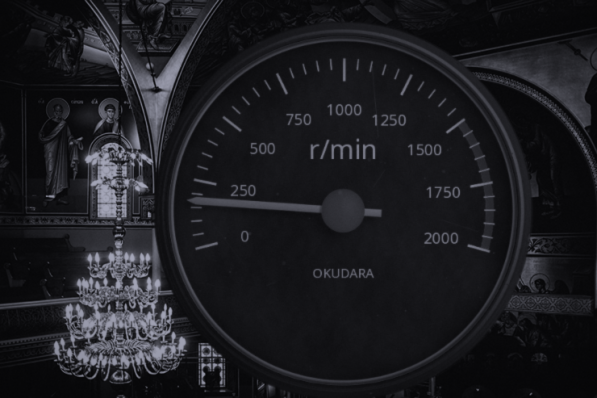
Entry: 175; rpm
